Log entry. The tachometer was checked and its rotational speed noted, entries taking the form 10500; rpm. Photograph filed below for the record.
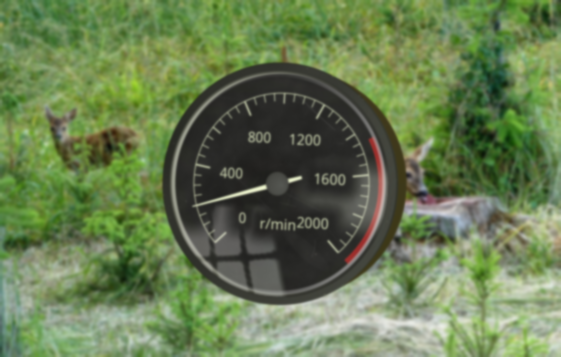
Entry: 200; rpm
